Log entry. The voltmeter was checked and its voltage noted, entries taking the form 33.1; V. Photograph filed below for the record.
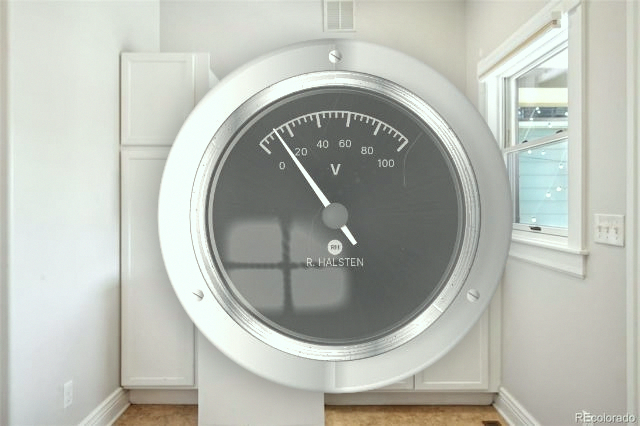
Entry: 12; V
